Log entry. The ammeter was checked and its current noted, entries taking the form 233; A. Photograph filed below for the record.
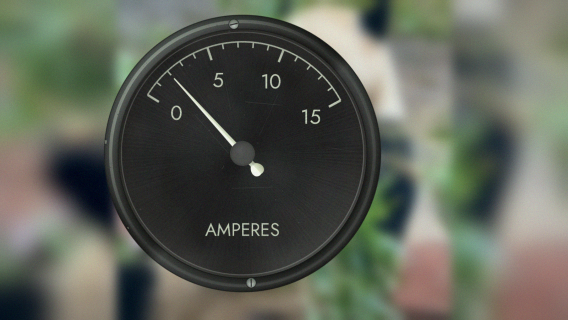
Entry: 2; A
